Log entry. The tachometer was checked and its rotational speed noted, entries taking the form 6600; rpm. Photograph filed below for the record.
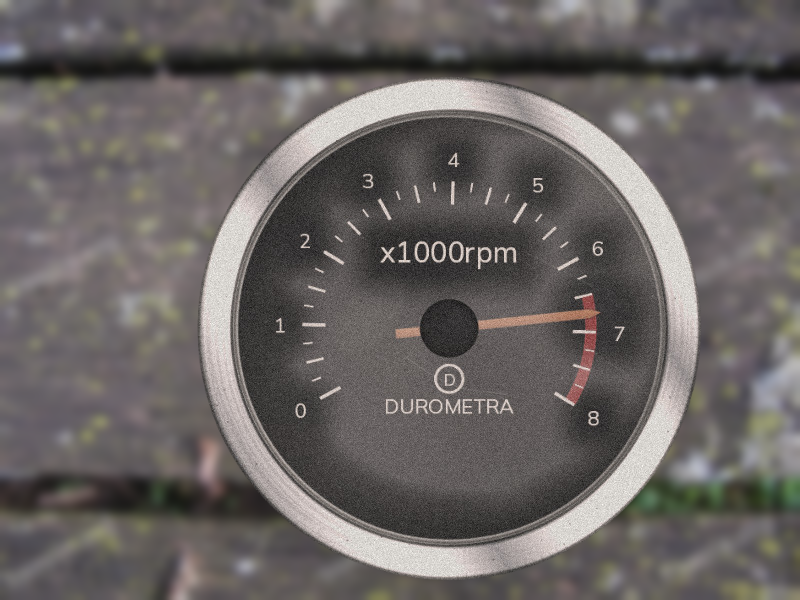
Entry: 6750; rpm
